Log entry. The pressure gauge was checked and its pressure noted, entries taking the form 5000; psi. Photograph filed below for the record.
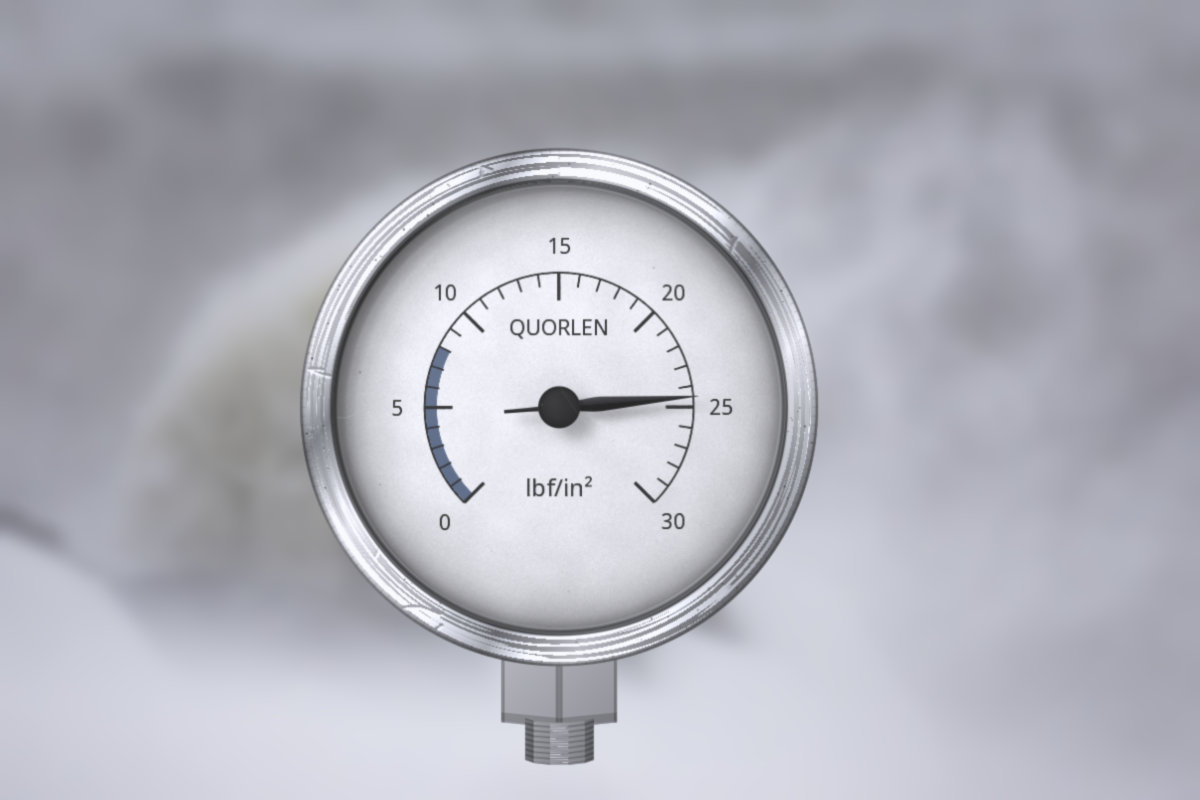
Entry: 24.5; psi
